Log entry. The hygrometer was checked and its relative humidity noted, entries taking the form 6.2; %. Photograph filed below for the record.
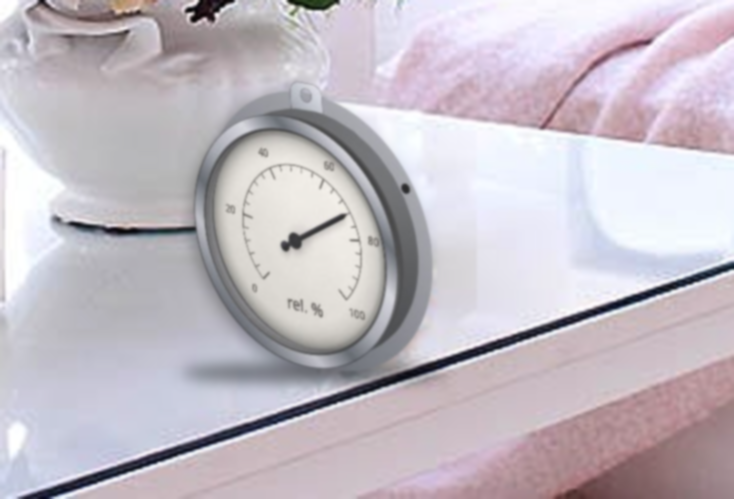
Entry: 72; %
